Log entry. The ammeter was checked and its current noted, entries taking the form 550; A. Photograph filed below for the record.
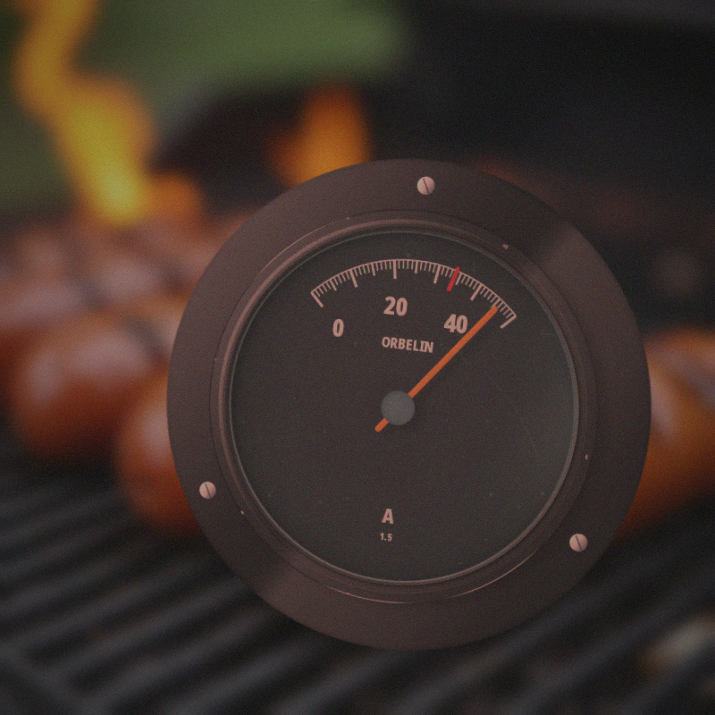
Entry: 46; A
